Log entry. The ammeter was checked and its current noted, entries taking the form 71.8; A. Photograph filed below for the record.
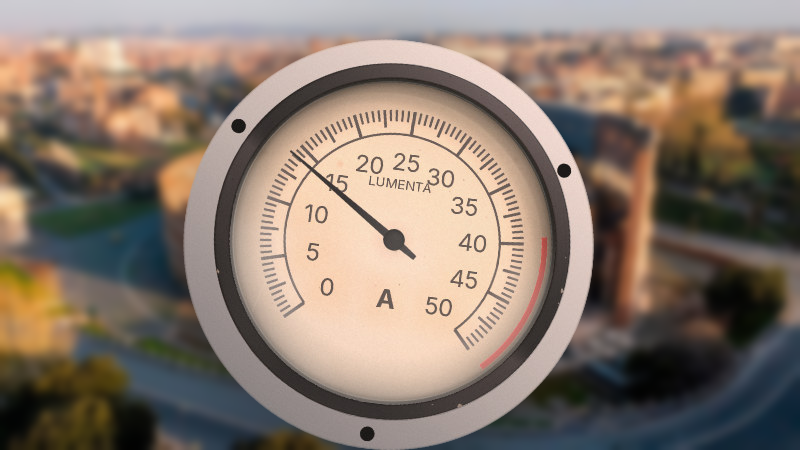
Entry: 14; A
